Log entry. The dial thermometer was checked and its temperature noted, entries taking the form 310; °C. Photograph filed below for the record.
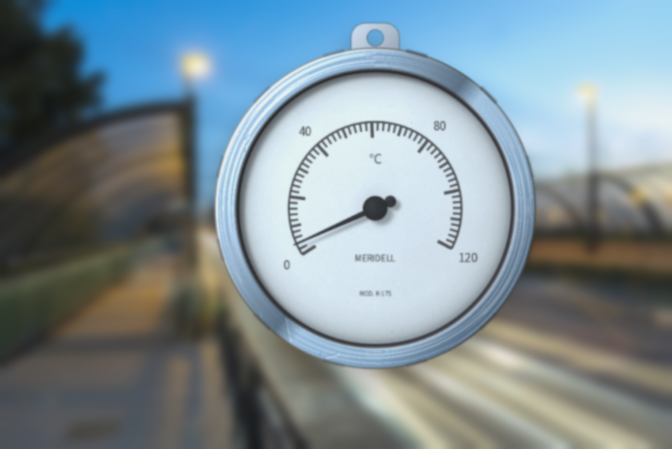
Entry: 4; °C
